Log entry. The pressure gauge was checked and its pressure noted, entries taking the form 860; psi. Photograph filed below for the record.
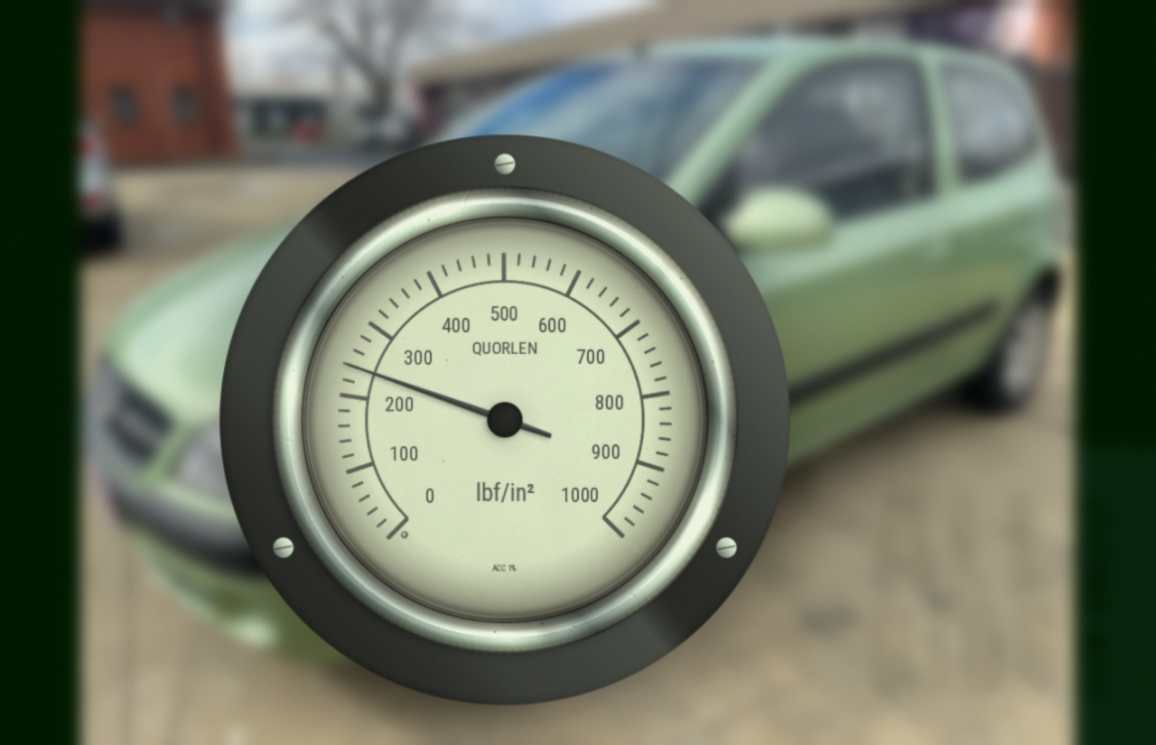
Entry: 240; psi
